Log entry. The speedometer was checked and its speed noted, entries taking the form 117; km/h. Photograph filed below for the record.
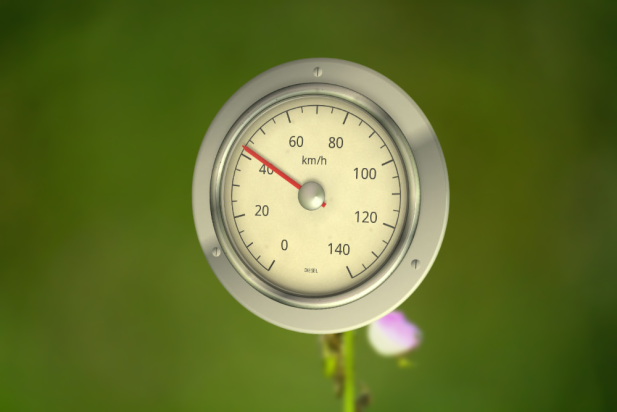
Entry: 42.5; km/h
